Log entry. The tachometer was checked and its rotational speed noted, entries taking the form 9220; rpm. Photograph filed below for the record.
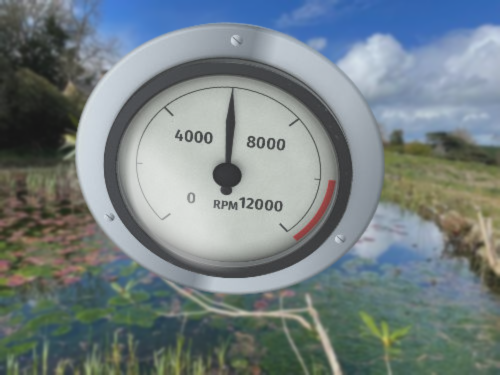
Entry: 6000; rpm
